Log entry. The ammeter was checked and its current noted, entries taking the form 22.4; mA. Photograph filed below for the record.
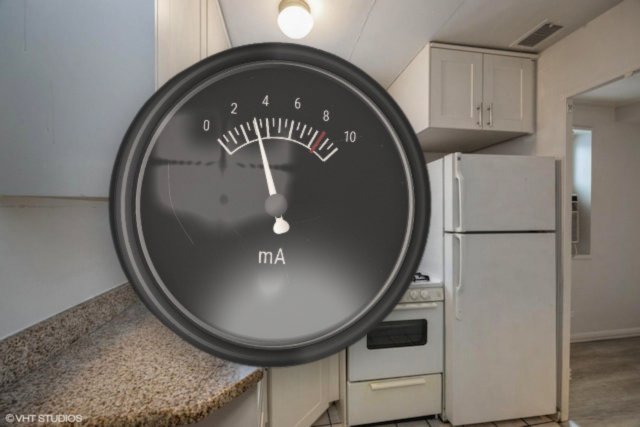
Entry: 3; mA
